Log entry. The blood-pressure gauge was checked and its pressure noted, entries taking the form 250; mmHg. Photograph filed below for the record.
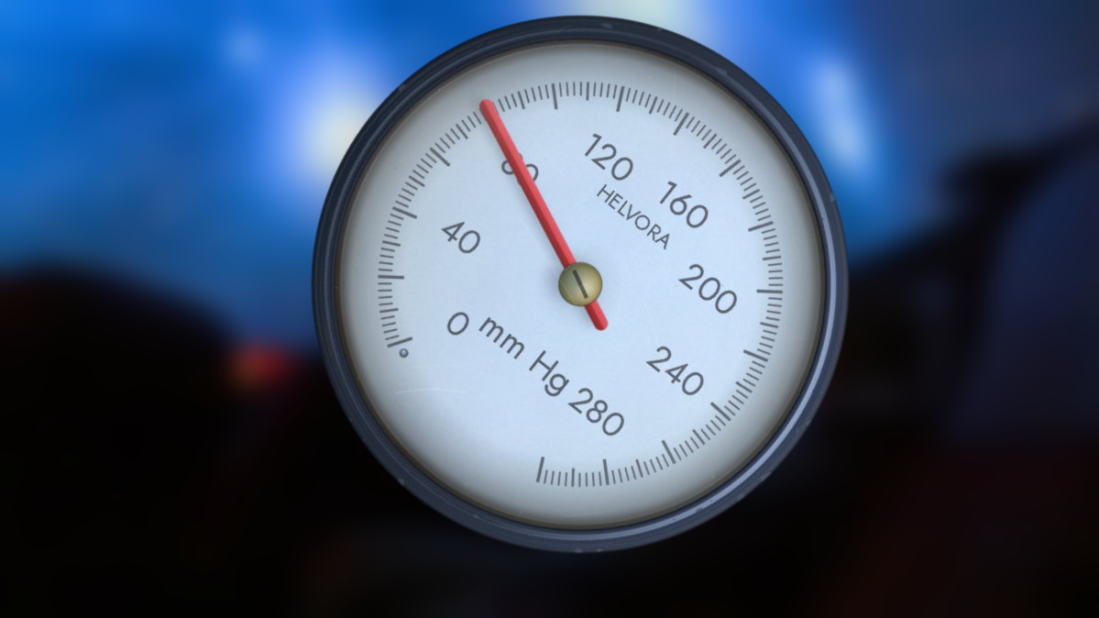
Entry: 80; mmHg
